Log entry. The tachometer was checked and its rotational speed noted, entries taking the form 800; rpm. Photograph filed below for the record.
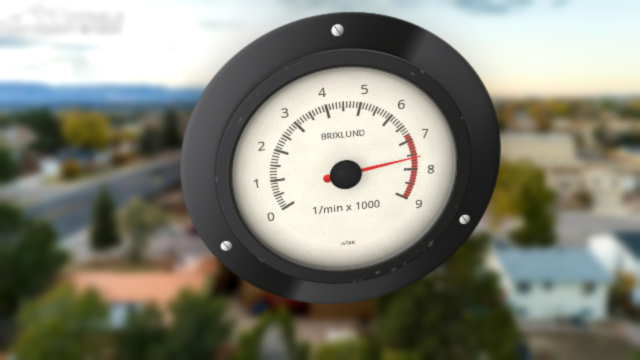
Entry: 7500; rpm
